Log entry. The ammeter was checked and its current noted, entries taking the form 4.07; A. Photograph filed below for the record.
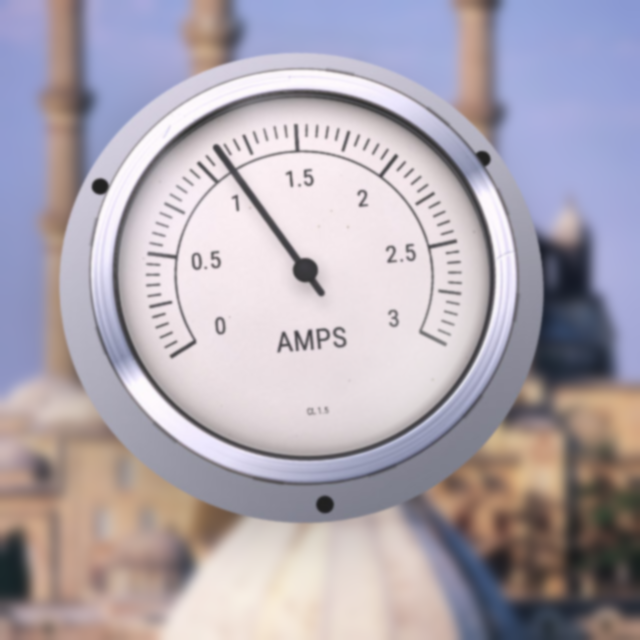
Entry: 1.1; A
